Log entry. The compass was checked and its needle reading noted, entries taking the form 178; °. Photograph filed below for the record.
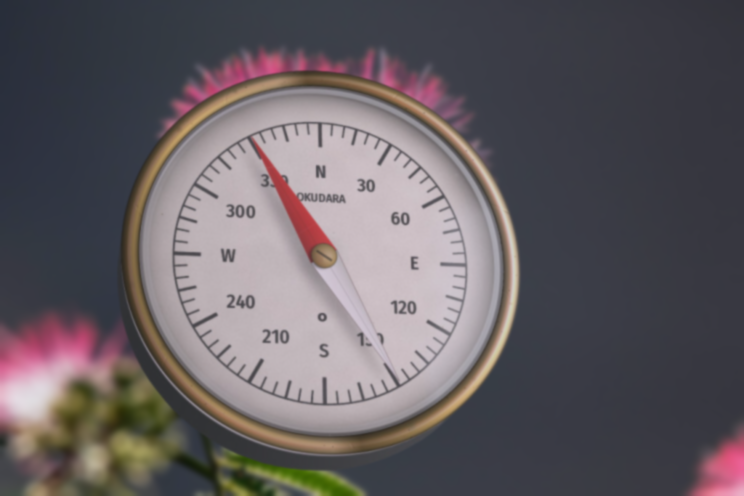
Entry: 330; °
